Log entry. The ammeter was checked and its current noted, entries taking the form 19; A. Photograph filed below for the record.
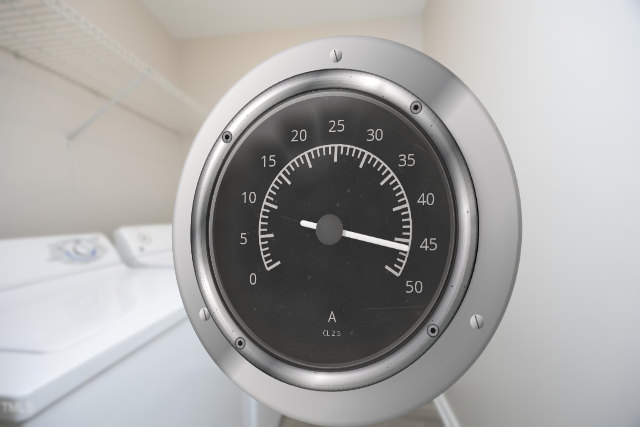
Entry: 46; A
